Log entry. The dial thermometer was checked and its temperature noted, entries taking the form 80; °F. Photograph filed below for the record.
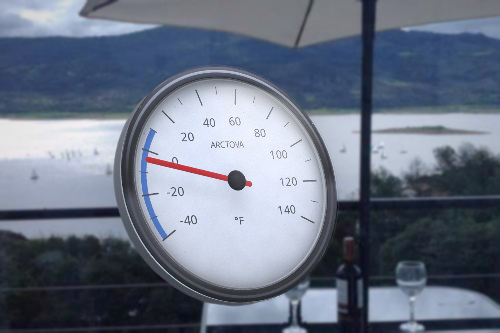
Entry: -5; °F
